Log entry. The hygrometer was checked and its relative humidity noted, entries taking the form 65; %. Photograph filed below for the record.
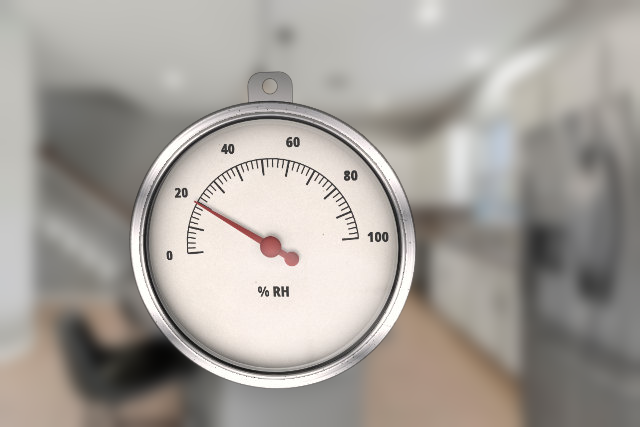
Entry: 20; %
